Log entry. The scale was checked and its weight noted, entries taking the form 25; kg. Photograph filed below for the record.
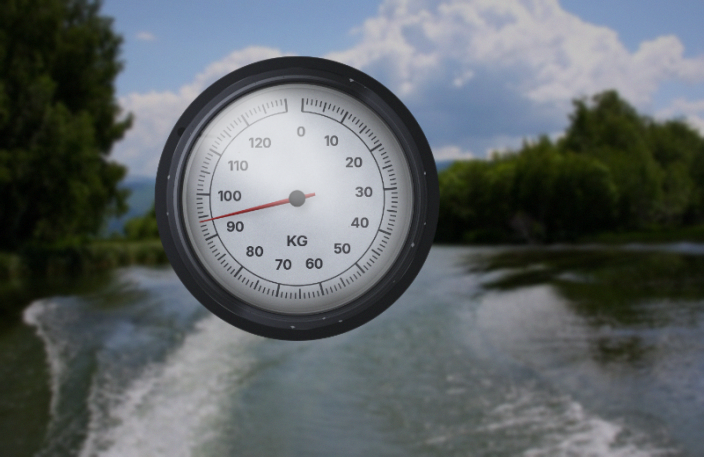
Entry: 94; kg
